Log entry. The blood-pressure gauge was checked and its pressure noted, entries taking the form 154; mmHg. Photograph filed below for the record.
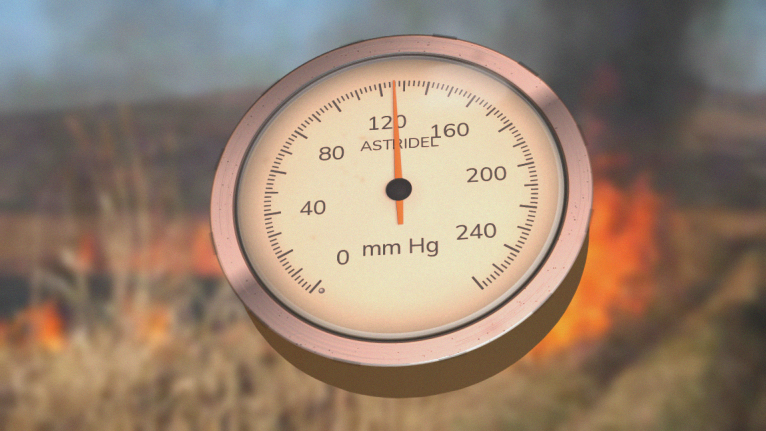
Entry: 126; mmHg
